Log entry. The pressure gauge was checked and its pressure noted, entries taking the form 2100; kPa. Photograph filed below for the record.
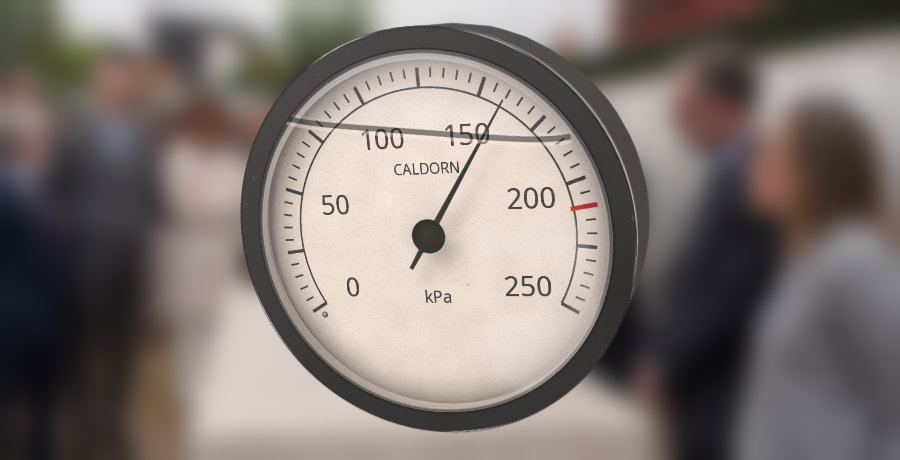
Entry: 160; kPa
